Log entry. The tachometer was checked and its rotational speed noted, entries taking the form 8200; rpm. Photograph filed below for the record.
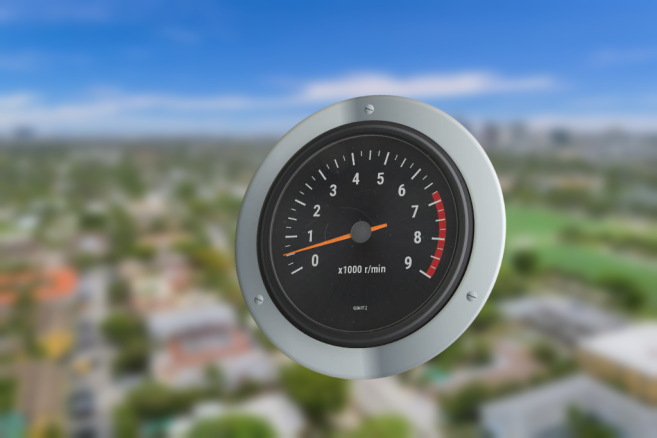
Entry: 500; rpm
